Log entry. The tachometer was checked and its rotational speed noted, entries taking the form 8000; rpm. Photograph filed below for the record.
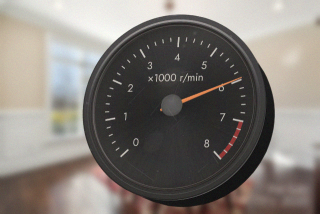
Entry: 6000; rpm
